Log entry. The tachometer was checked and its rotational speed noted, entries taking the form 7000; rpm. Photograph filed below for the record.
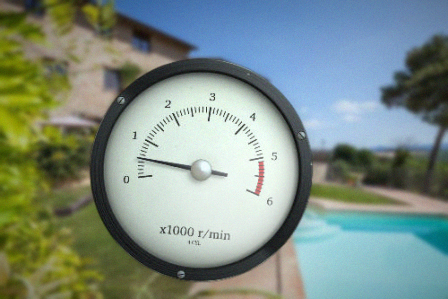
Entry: 500; rpm
